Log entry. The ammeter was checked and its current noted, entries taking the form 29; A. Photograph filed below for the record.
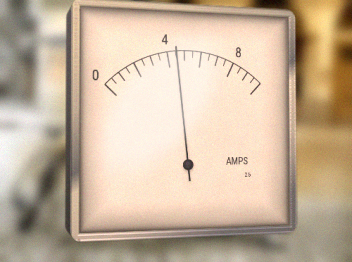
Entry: 4.5; A
